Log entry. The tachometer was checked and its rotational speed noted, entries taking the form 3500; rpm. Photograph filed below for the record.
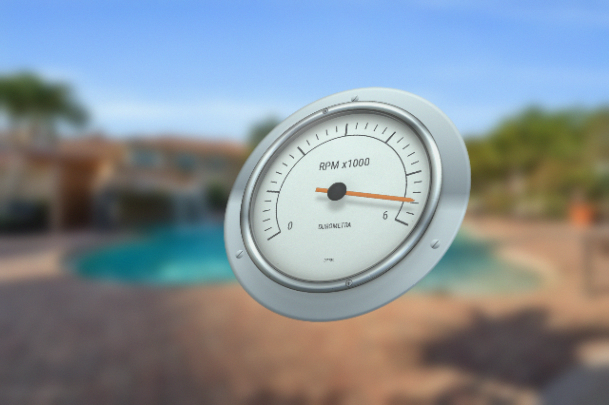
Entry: 5600; rpm
